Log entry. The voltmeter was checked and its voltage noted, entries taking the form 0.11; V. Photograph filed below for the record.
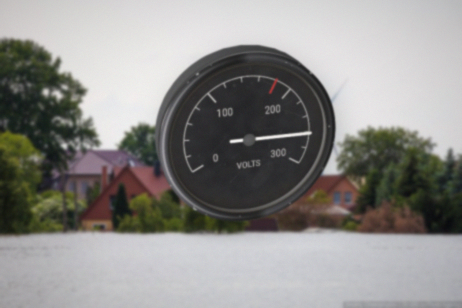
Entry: 260; V
